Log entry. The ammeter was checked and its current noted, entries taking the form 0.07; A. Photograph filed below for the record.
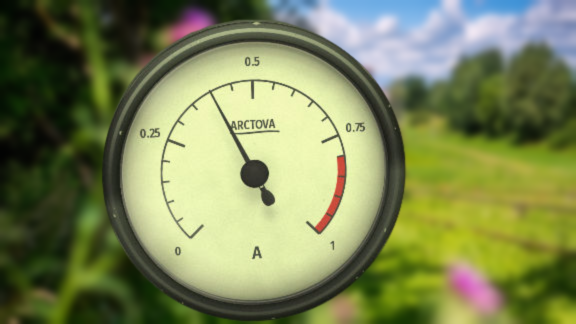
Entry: 0.4; A
